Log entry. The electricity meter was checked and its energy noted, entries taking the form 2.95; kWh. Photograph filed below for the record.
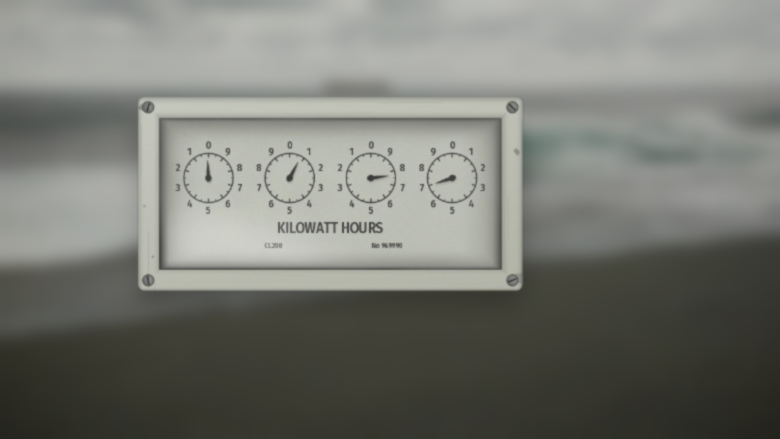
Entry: 77; kWh
